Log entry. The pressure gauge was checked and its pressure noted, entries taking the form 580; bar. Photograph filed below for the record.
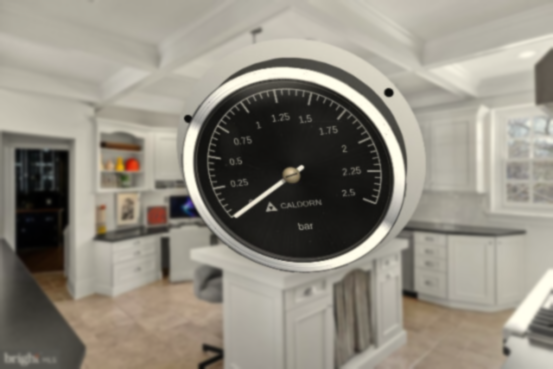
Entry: 0; bar
